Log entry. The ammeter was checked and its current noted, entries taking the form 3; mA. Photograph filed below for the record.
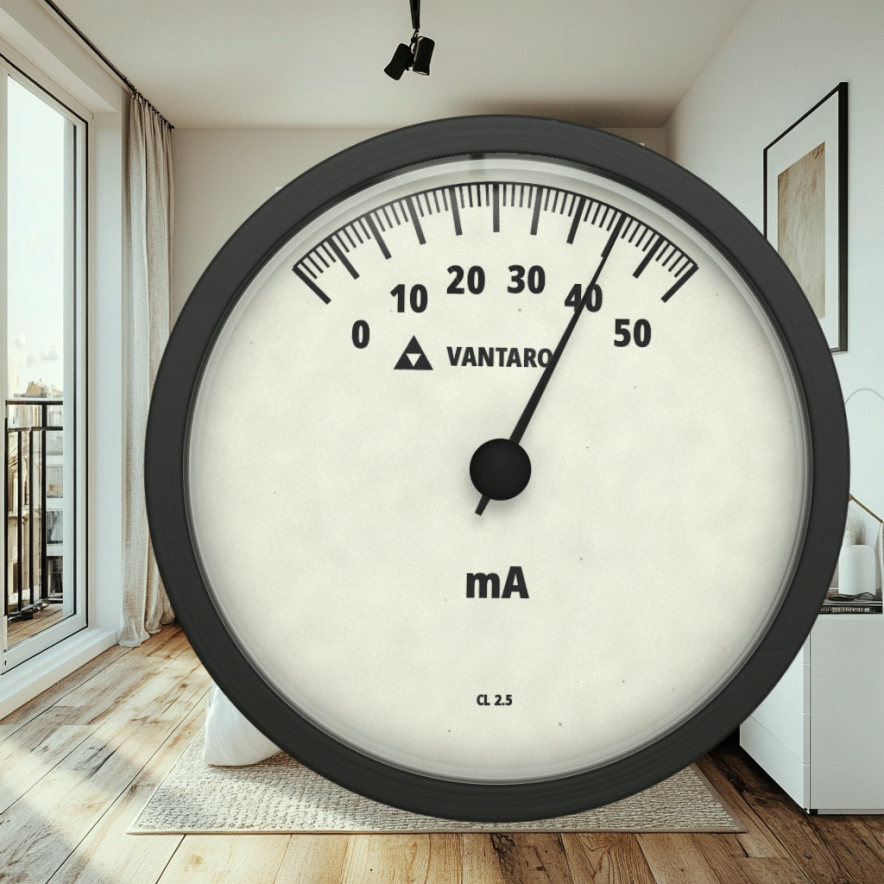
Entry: 40; mA
